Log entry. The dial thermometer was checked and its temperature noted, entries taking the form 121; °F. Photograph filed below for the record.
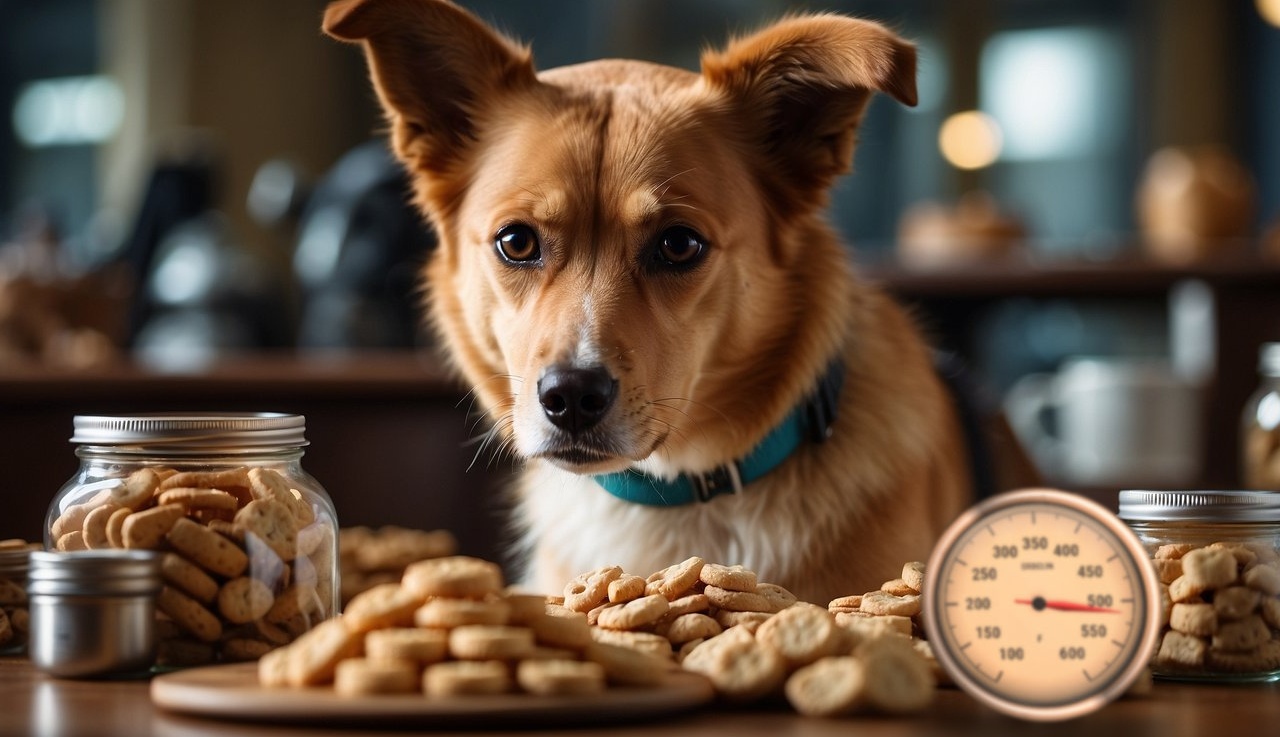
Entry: 512.5; °F
